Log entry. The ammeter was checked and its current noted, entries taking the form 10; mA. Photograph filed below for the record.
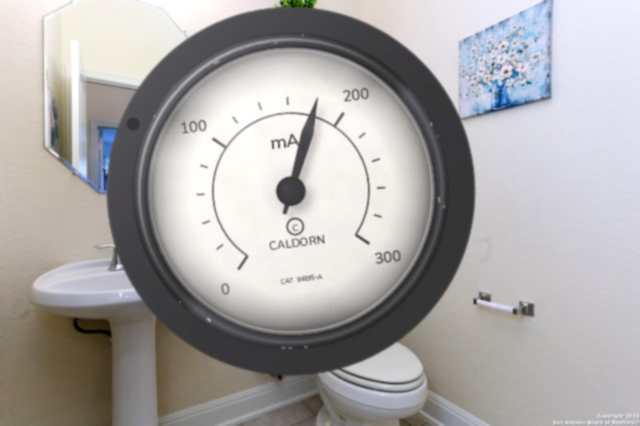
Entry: 180; mA
